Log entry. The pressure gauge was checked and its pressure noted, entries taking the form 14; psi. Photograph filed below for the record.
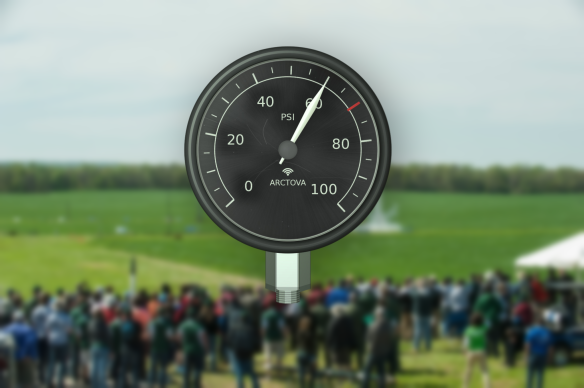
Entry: 60; psi
